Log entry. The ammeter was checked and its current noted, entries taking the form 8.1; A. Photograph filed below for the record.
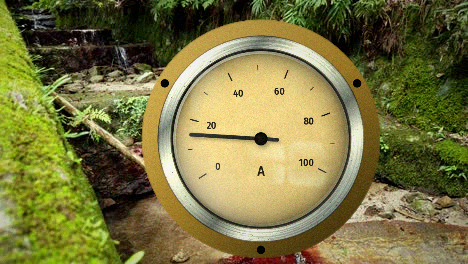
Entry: 15; A
